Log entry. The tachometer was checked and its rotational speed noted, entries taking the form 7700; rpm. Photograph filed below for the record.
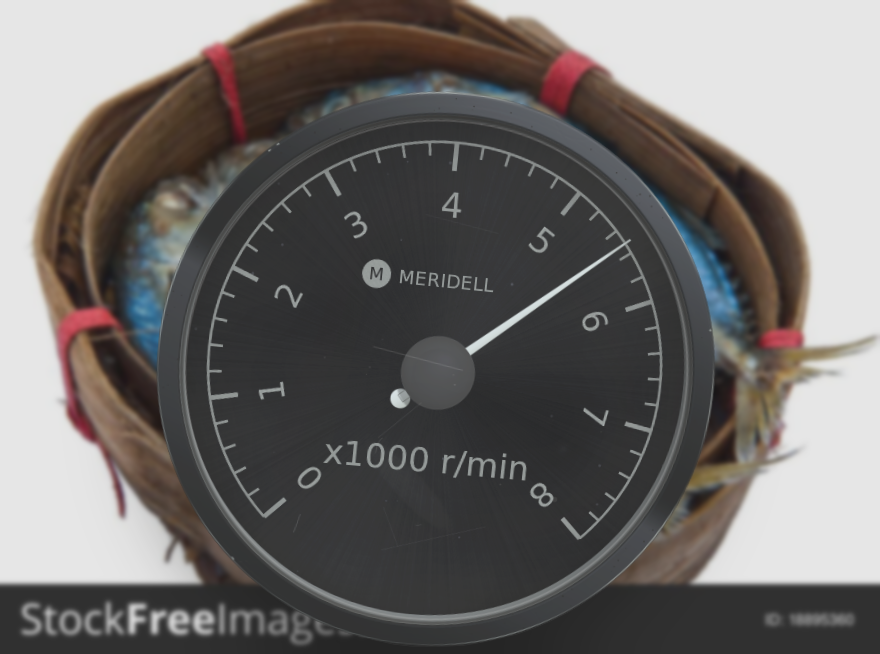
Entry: 5500; rpm
